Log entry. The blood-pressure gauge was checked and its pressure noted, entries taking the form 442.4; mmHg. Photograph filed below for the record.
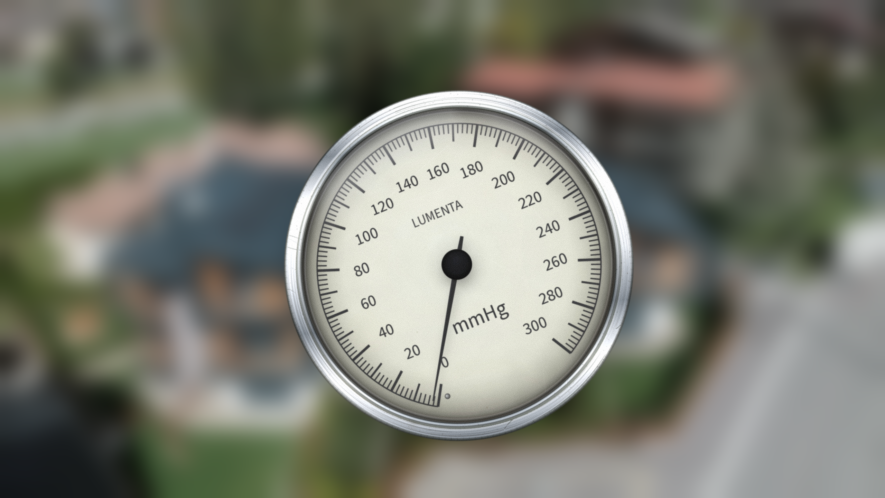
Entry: 2; mmHg
